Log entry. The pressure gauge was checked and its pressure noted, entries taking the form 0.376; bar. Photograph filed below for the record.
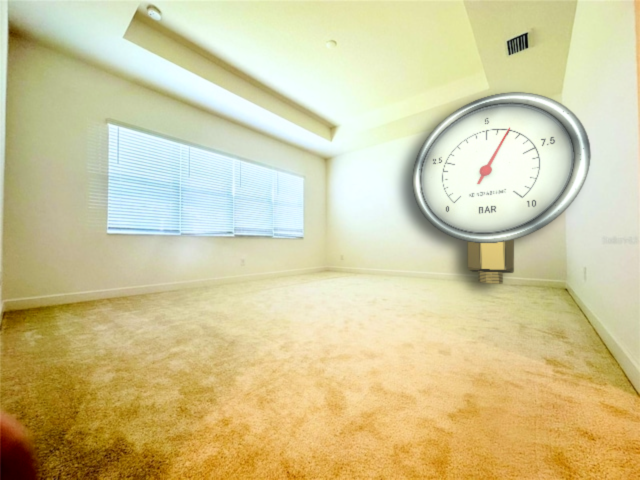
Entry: 6; bar
